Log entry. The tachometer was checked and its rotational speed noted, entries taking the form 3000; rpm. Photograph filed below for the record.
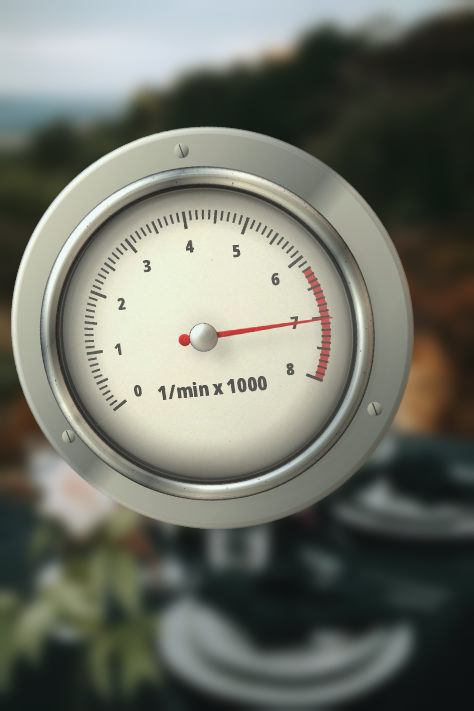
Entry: 7000; rpm
